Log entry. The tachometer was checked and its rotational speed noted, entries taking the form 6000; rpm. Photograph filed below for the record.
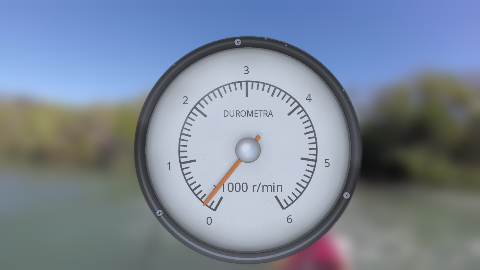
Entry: 200; rpm
